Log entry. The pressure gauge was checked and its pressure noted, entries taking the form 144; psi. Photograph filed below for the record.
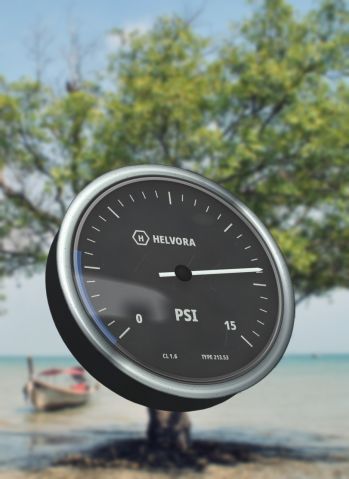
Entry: 12; psi
